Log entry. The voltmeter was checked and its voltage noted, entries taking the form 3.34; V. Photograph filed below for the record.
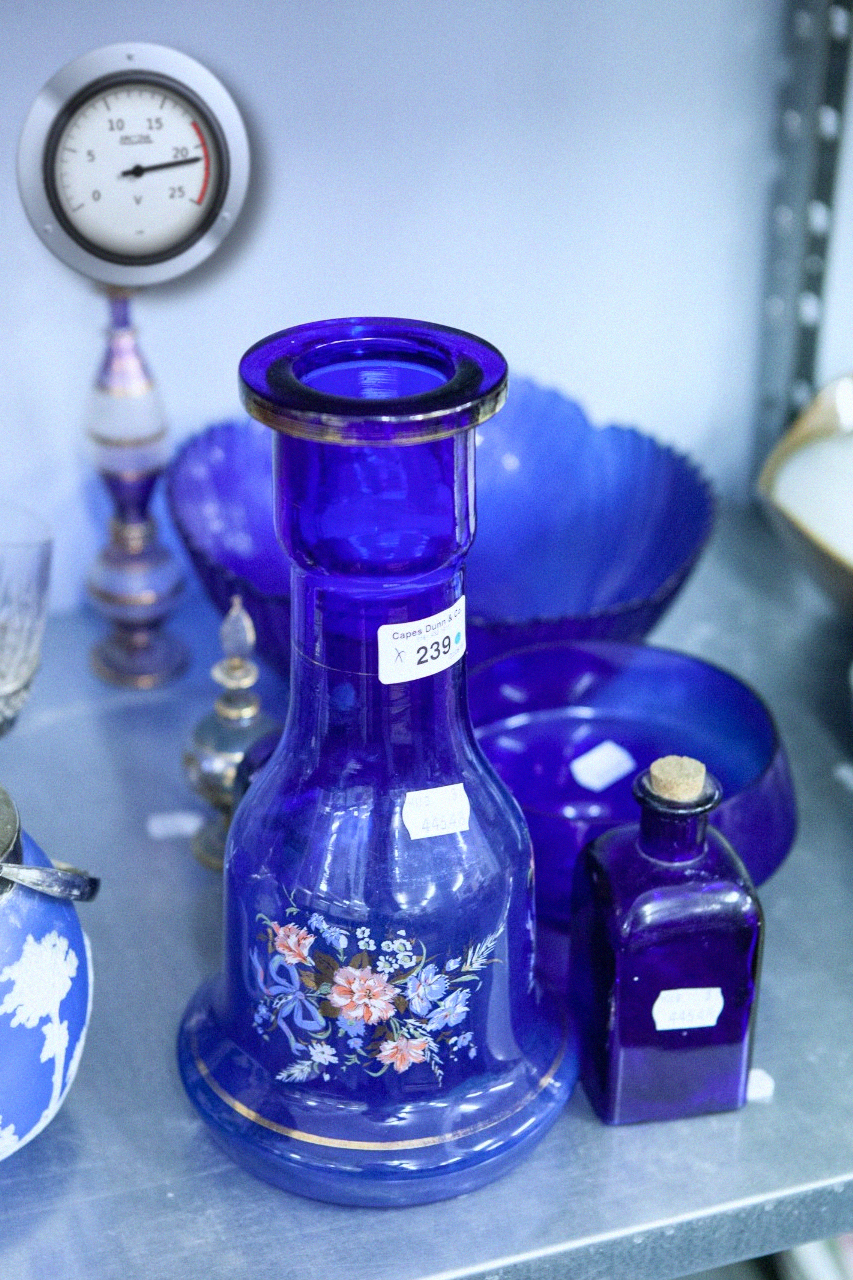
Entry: 21; V
